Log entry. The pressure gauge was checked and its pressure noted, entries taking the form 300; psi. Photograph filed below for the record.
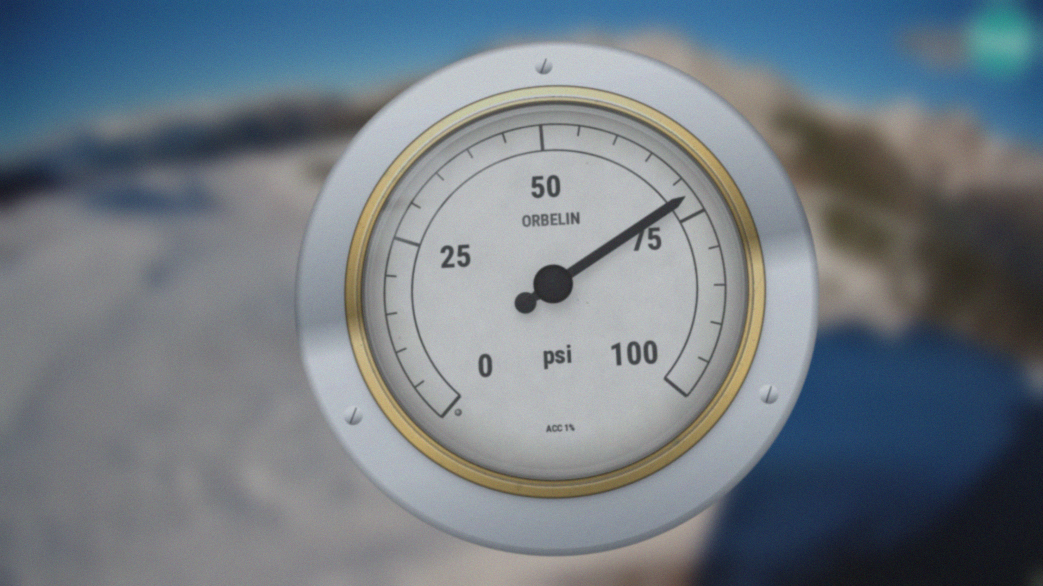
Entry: 72.5; psi
